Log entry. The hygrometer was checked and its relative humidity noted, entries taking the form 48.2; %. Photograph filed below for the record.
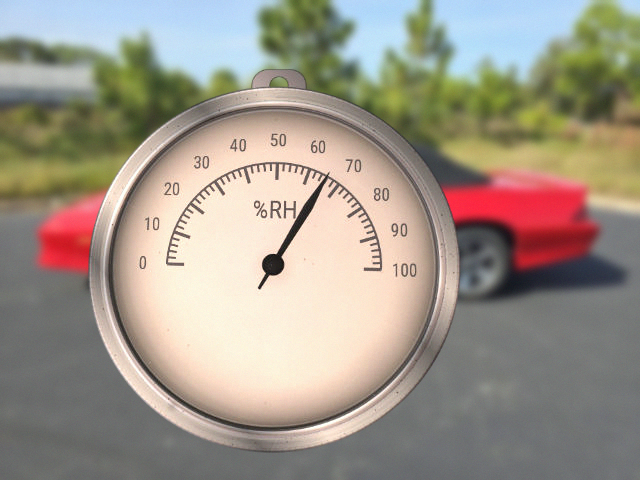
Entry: 66; %
